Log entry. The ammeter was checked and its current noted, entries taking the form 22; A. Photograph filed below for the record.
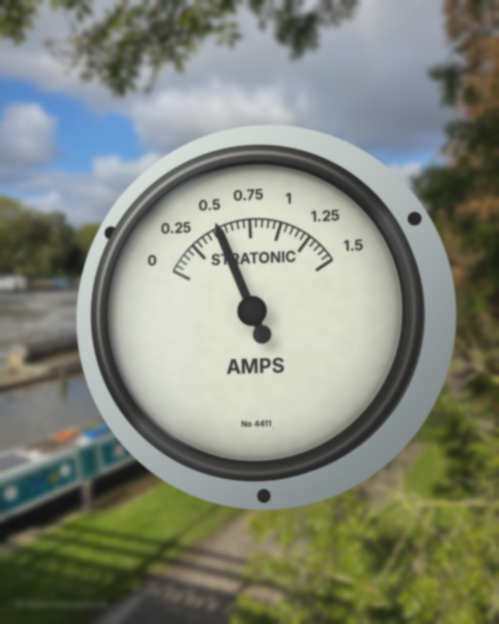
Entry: 0.5; A
